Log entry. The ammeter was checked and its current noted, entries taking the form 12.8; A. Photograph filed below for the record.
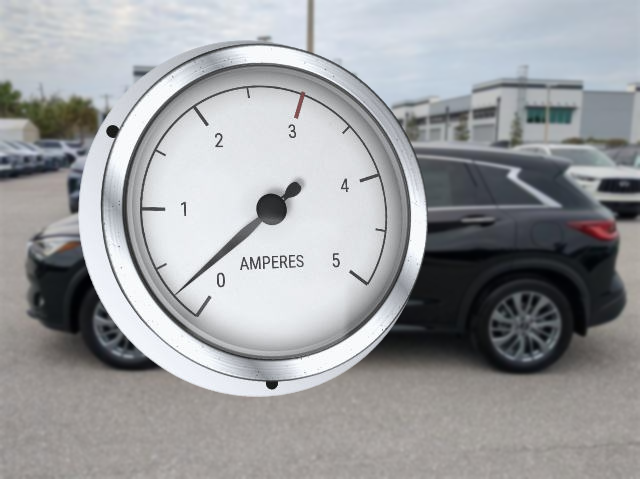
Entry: 0.25; A
